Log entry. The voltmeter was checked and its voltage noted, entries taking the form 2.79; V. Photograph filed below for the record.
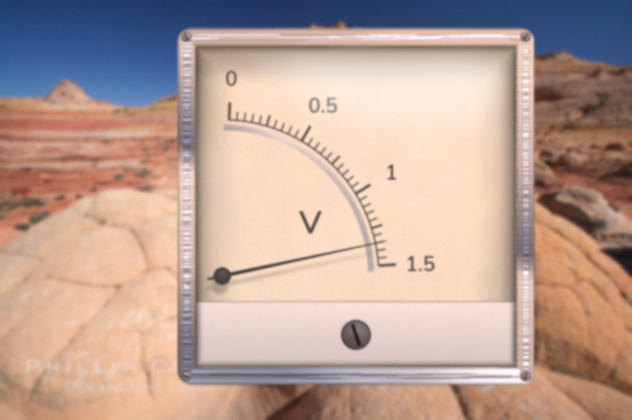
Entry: 1.35; V
